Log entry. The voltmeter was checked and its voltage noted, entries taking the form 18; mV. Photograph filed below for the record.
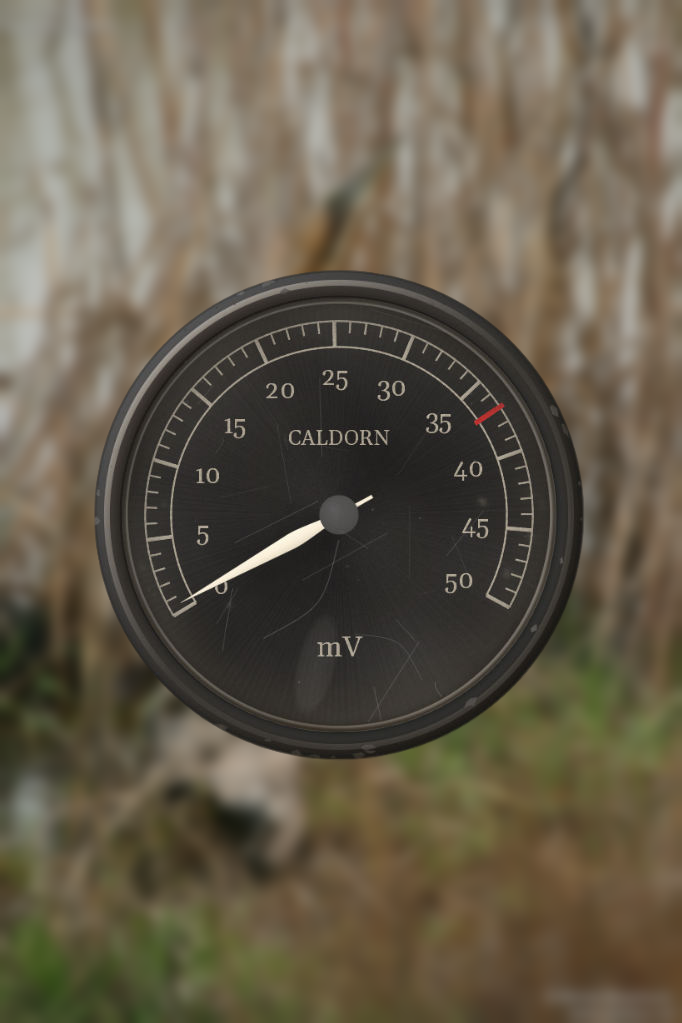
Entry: 0.5; mV
